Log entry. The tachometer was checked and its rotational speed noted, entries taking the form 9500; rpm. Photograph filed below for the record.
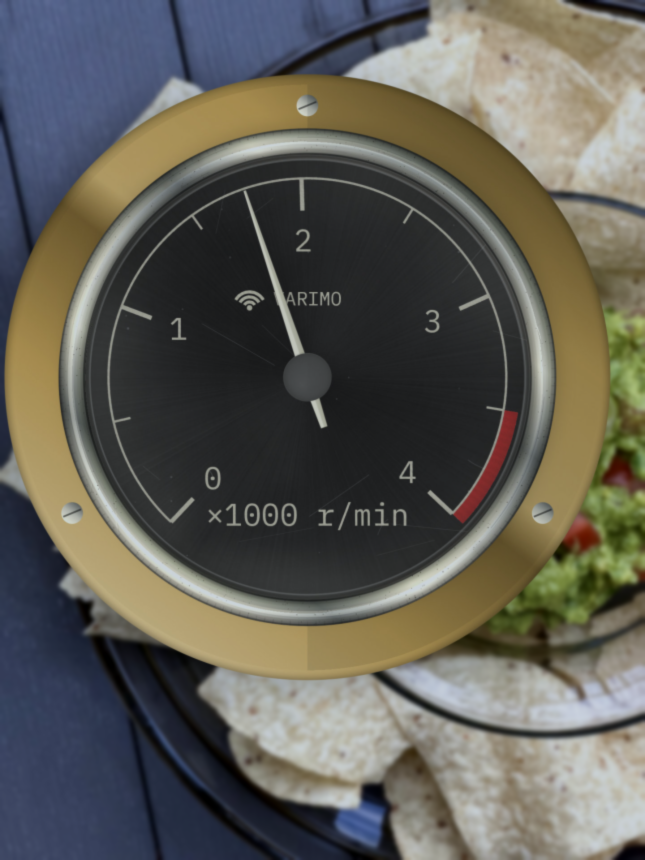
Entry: 1750; rpm
